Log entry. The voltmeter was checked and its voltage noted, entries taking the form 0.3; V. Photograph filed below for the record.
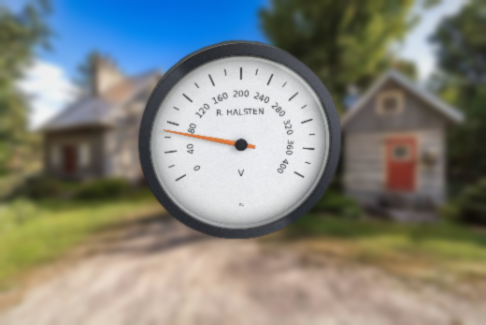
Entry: 70; V
